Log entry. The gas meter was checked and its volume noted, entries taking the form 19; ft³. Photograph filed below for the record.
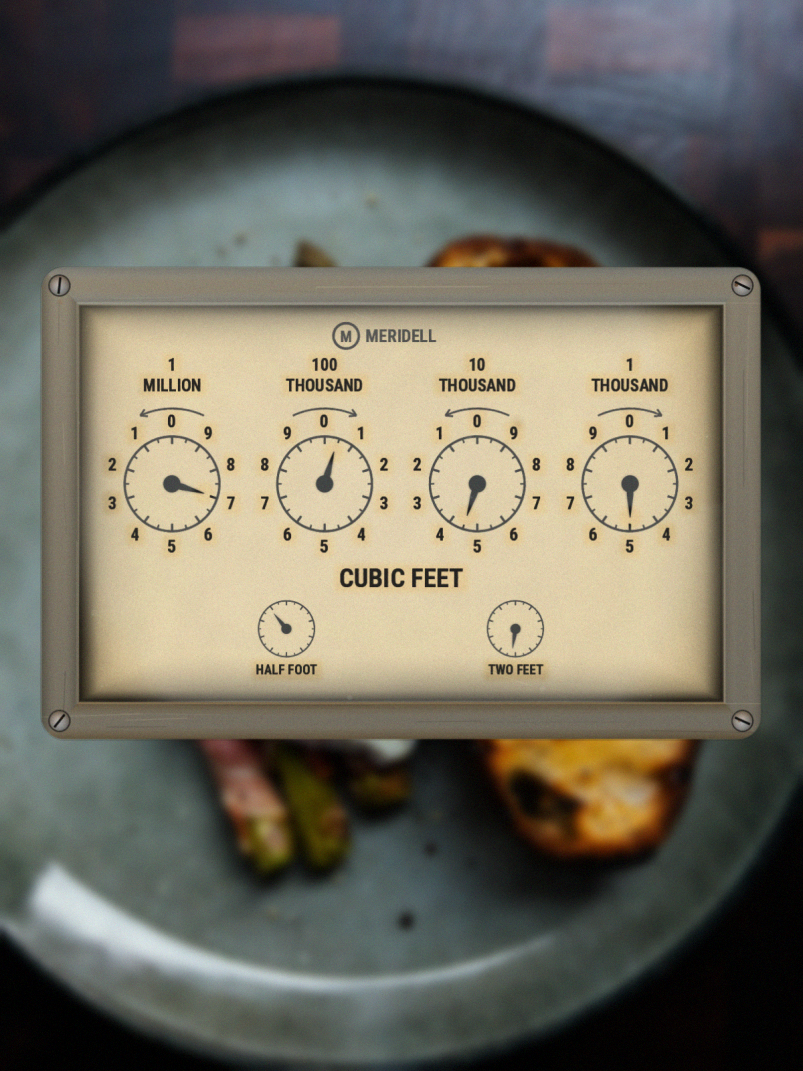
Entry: 704500; ft³
